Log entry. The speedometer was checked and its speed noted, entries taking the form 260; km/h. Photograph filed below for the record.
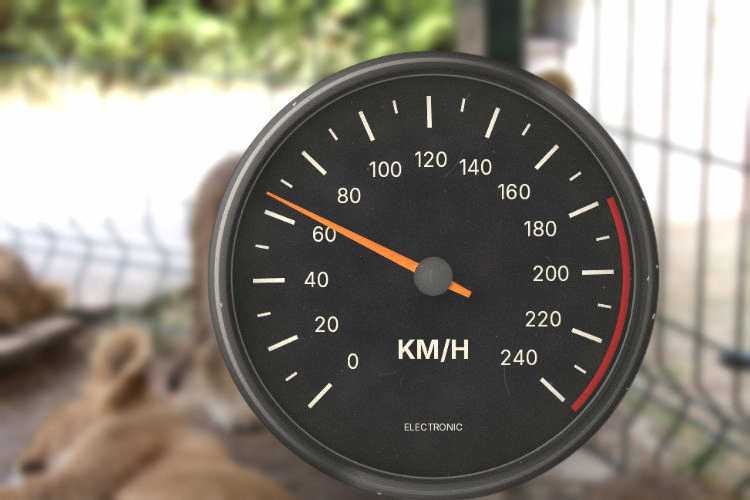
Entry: 65; km/h
